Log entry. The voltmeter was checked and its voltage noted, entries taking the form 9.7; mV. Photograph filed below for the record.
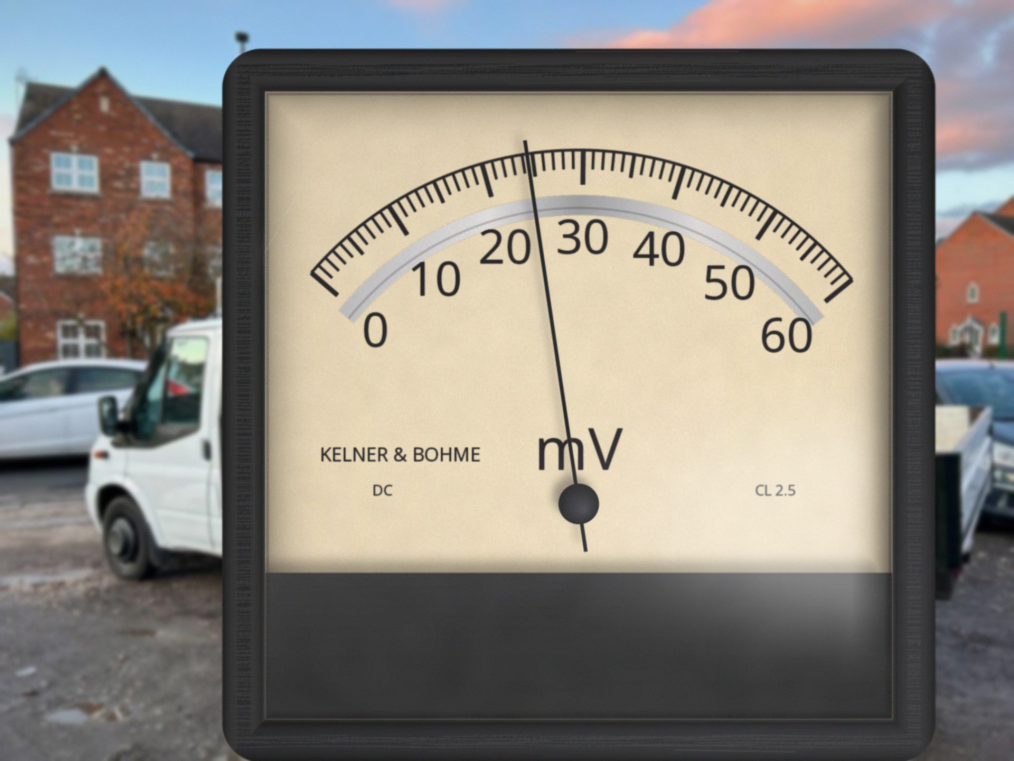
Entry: 24.5; mV
